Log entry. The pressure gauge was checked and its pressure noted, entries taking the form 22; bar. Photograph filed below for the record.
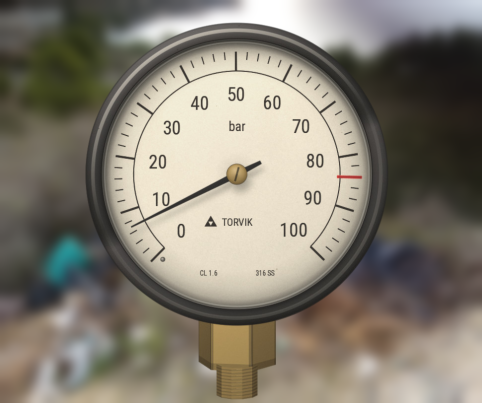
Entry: 7; bar
